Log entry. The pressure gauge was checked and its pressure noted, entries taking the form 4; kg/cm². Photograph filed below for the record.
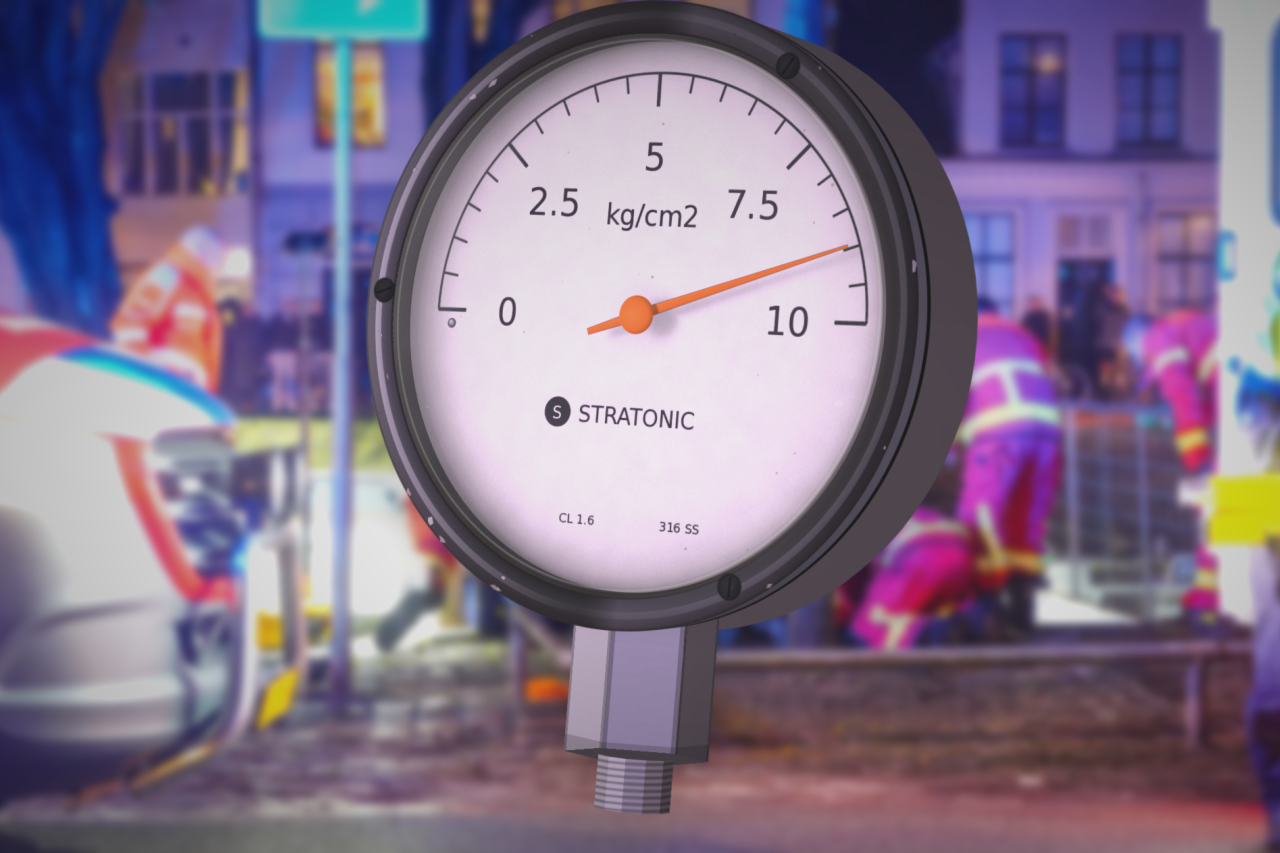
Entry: 9; kg/cm²
